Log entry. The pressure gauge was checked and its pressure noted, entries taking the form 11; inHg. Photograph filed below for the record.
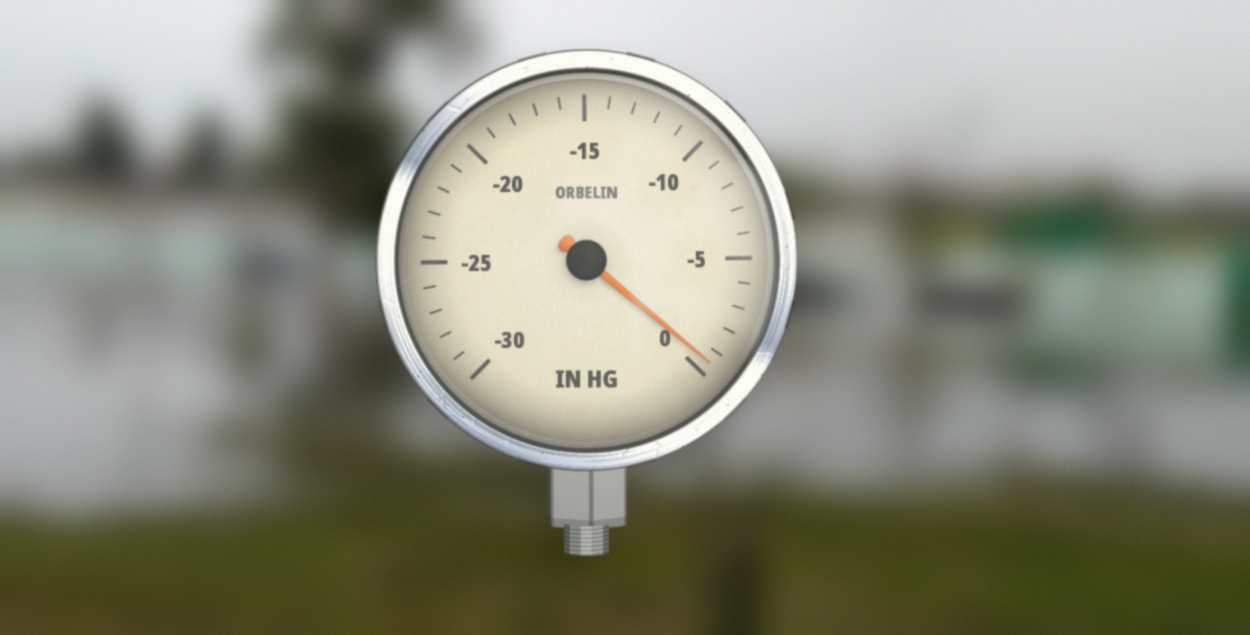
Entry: -0.5; inHg
